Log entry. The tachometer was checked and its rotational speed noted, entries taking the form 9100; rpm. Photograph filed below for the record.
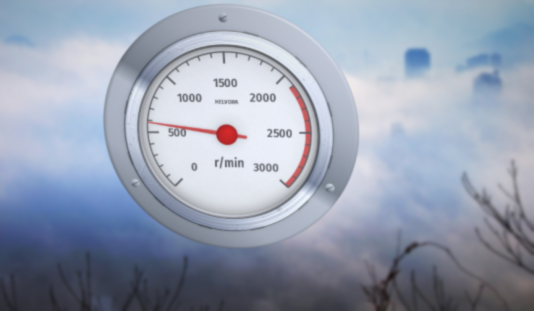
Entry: 600; rpm
